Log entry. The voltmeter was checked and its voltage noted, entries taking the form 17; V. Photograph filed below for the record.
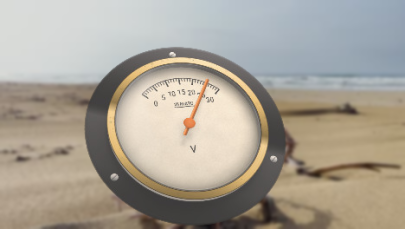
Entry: 25; V
